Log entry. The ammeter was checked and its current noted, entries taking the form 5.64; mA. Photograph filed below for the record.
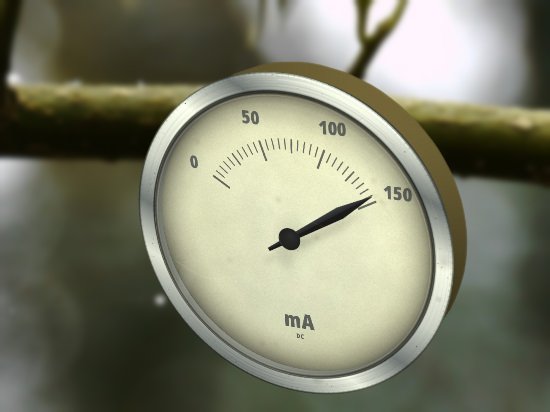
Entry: 145; mA
